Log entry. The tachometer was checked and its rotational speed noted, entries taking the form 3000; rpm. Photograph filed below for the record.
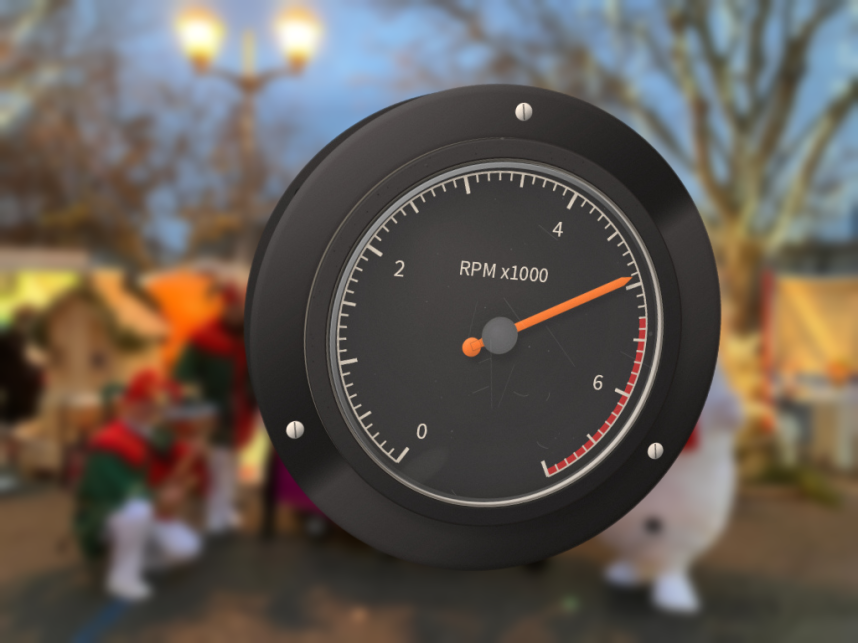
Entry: 4900; rpm
